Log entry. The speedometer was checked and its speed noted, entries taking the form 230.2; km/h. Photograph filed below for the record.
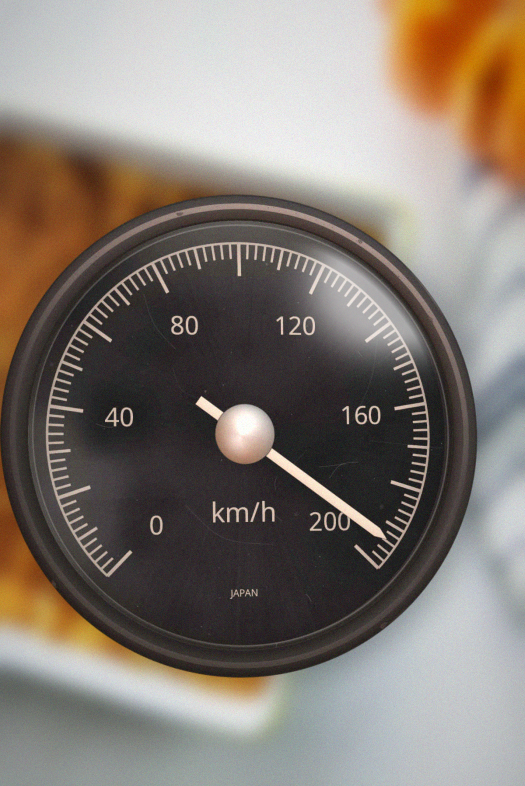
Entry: 194; km/h
